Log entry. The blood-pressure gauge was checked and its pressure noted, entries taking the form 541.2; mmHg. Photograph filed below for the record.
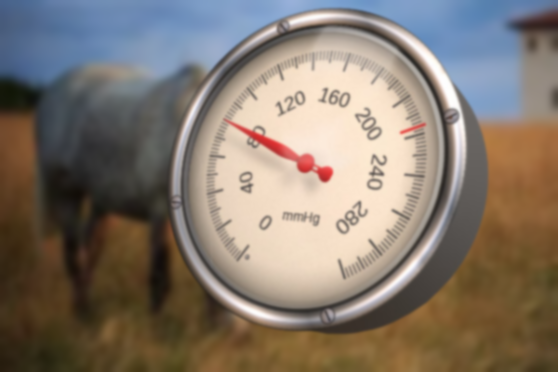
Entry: 80; mmHg
